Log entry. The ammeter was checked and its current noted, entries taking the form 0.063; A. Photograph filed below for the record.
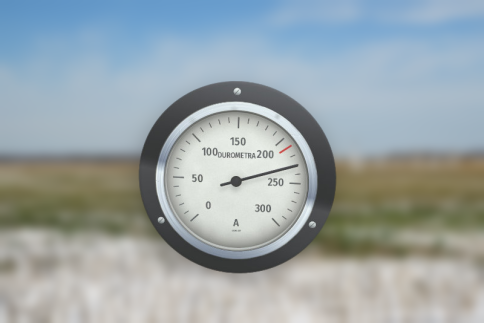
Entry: 230; A
